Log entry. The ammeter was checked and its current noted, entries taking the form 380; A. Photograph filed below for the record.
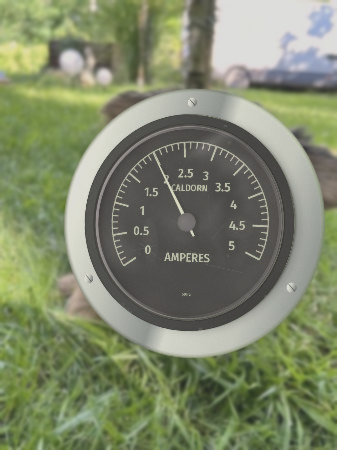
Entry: 2; A
